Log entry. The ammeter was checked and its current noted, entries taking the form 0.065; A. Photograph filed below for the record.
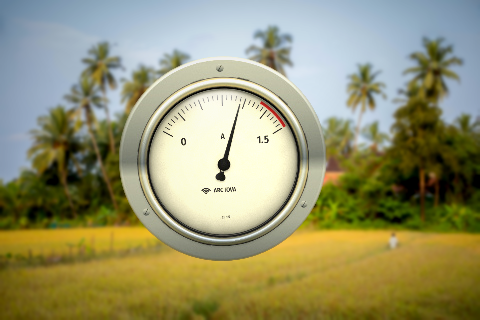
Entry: 0.95; A
